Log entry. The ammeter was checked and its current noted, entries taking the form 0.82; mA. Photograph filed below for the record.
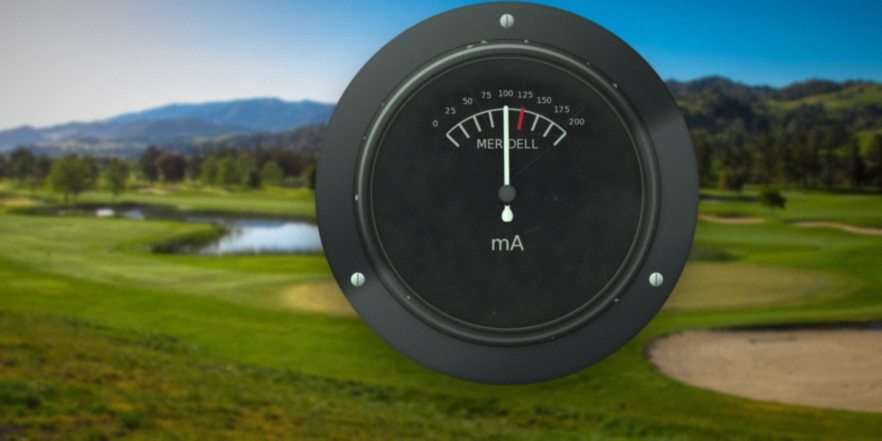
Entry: 100; mA
